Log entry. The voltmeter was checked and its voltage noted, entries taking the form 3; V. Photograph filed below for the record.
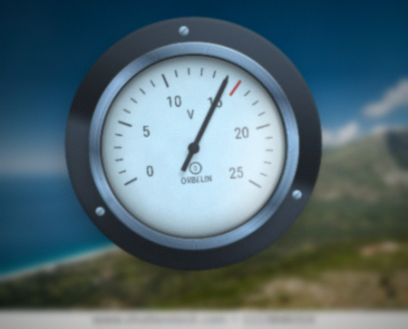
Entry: 15; V
